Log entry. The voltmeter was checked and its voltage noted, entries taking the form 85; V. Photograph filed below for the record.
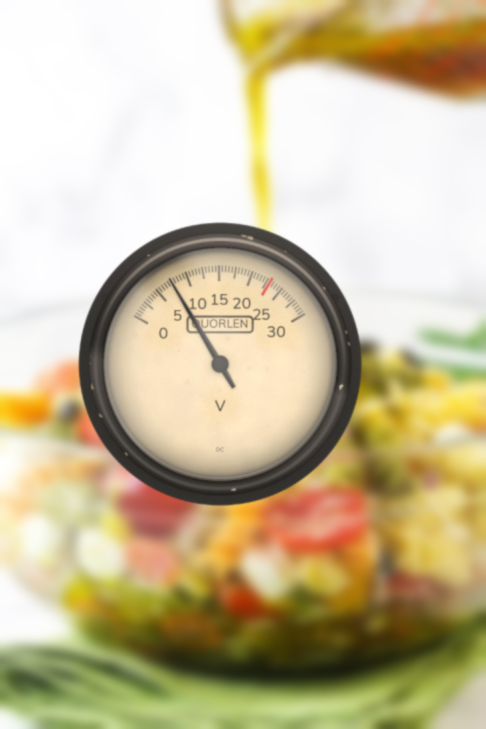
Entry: 7.5; V
